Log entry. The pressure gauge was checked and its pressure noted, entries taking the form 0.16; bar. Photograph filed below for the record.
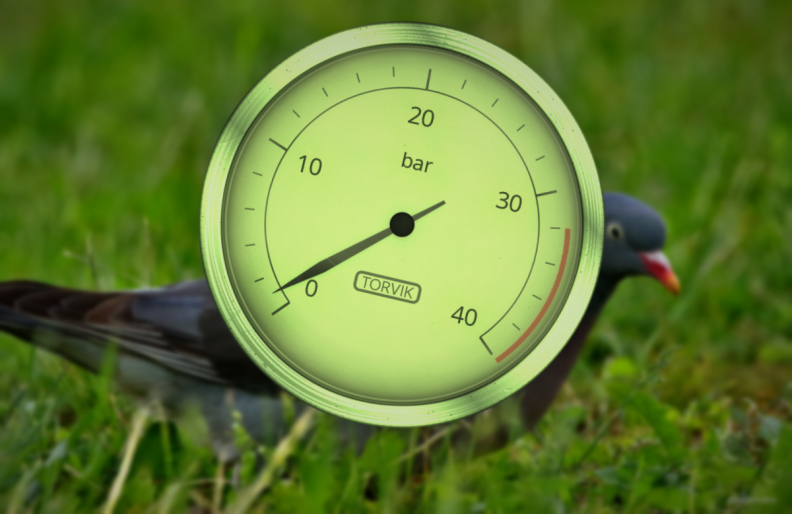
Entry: 1; bar
